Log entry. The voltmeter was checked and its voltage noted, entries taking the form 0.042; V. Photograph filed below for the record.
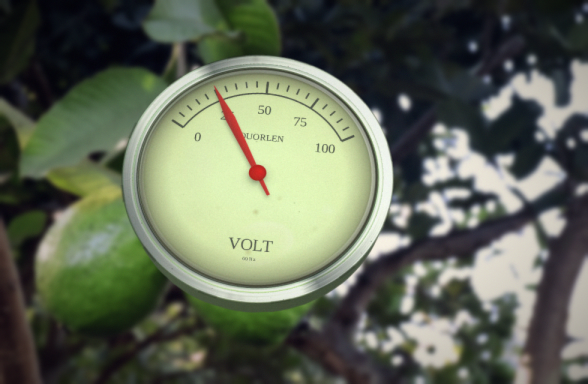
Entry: 25; V
